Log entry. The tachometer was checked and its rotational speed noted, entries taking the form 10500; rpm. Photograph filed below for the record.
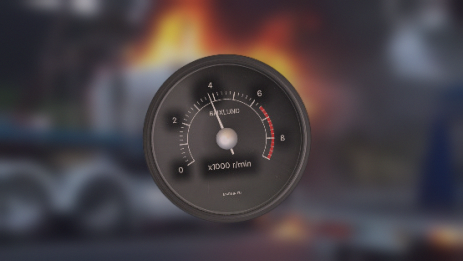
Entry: 3800; rpm
